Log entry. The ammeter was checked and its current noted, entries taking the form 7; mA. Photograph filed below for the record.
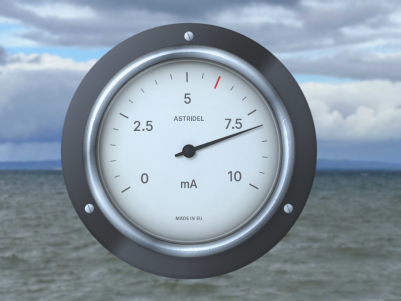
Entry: 8; mA
